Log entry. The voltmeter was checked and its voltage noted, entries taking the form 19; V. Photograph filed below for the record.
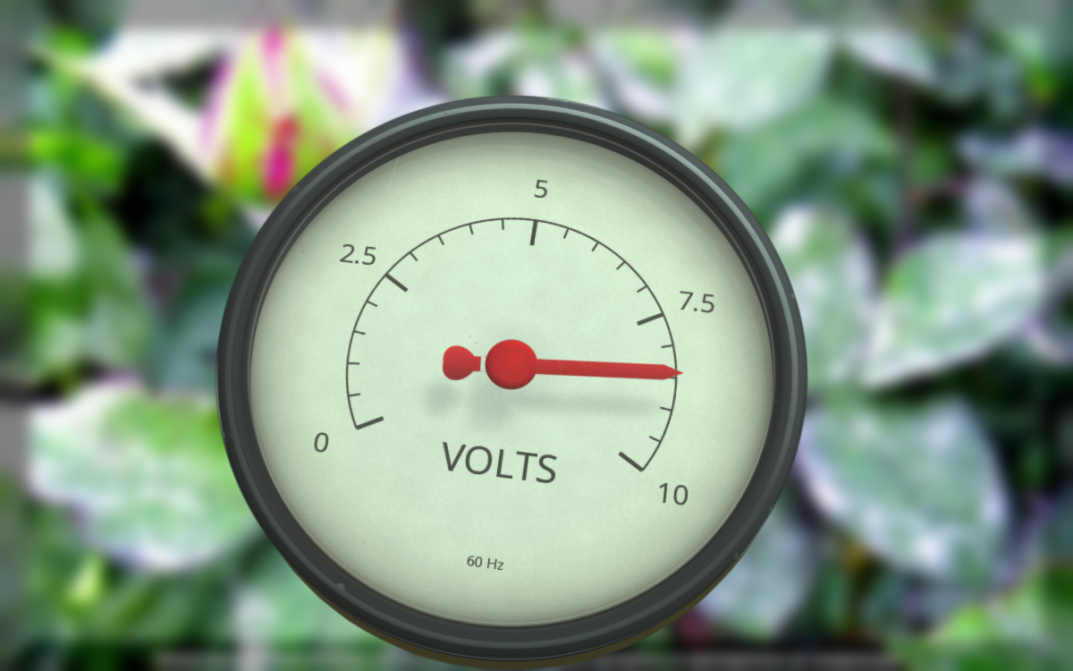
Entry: 8.5; V
